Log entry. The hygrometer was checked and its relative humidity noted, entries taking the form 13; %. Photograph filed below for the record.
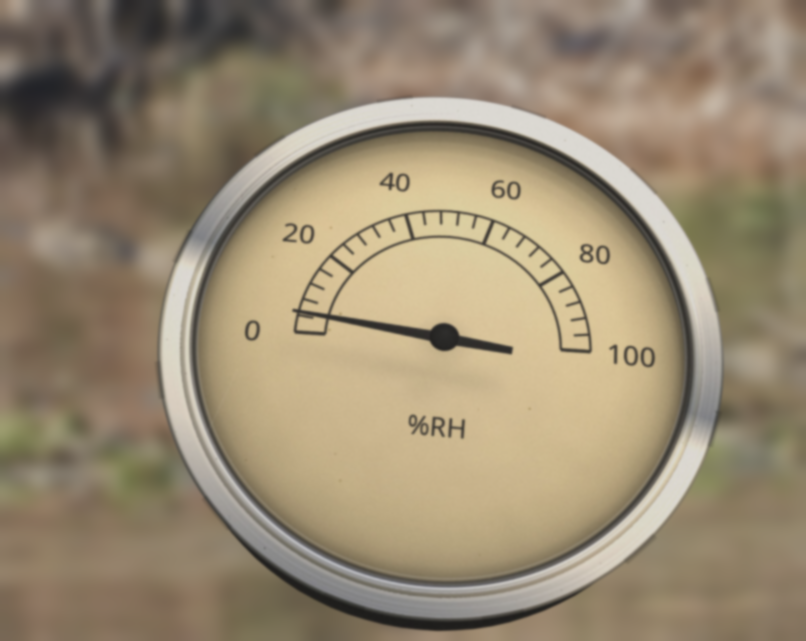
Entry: 4; %
